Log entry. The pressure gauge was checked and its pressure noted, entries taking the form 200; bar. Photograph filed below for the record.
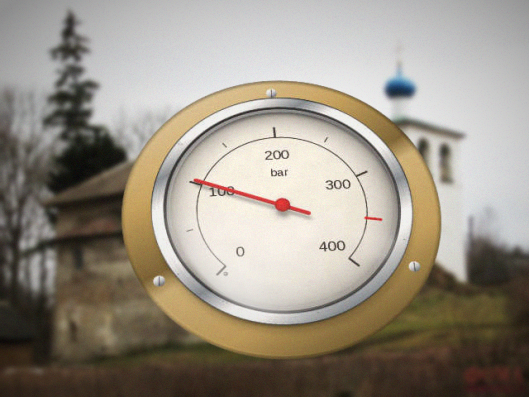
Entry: 100; bar
